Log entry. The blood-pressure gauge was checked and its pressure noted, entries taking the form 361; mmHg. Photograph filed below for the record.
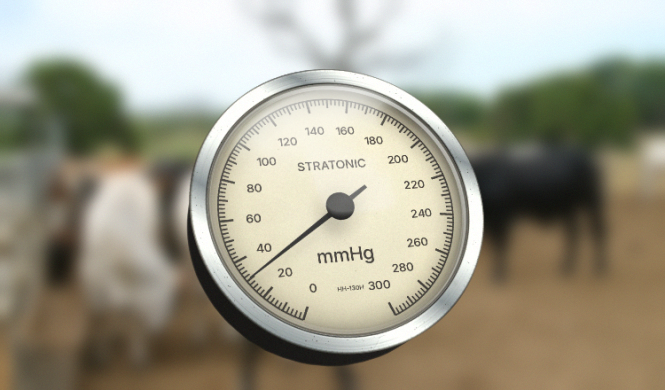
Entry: 30; mmHg
